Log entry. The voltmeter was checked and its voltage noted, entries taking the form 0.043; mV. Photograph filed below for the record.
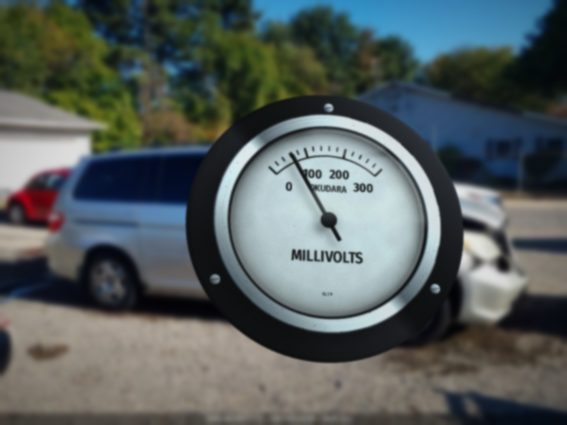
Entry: 60; mV
